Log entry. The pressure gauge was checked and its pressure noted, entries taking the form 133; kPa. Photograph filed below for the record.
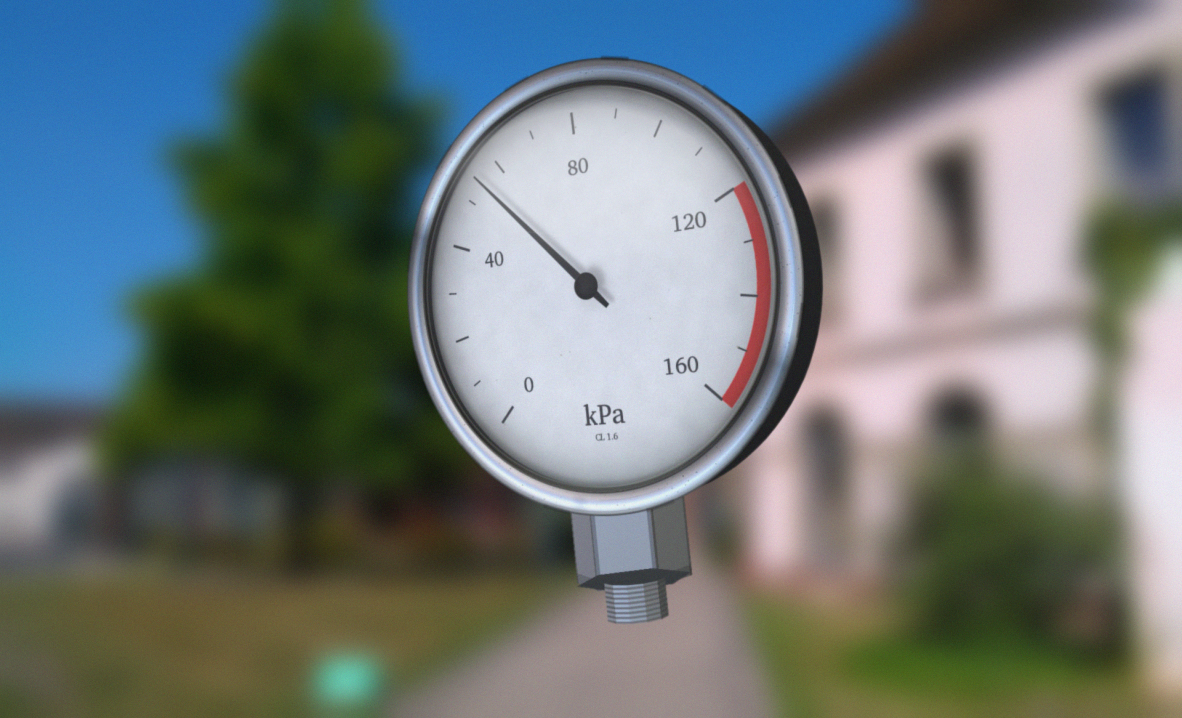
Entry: 55; kPa
